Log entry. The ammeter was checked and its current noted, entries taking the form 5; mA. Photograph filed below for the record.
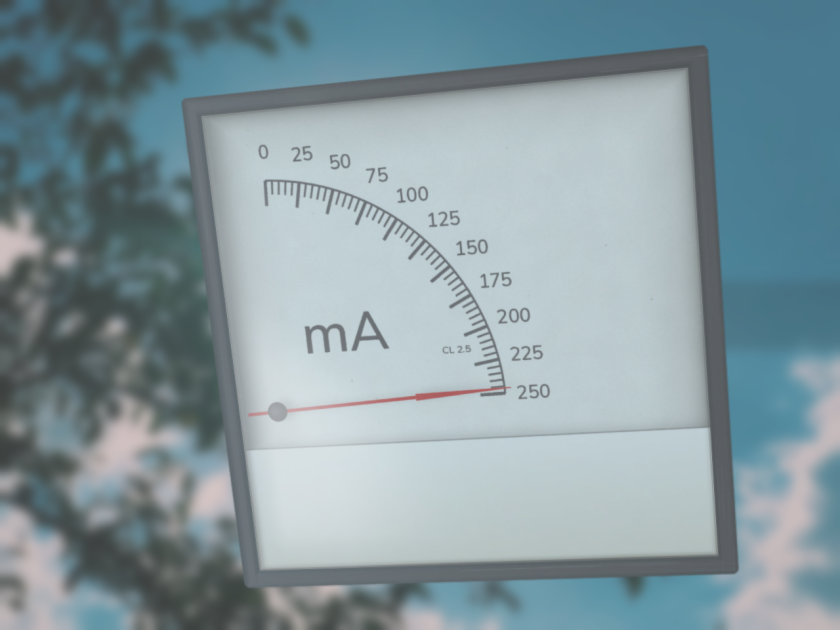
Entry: 245; mA
